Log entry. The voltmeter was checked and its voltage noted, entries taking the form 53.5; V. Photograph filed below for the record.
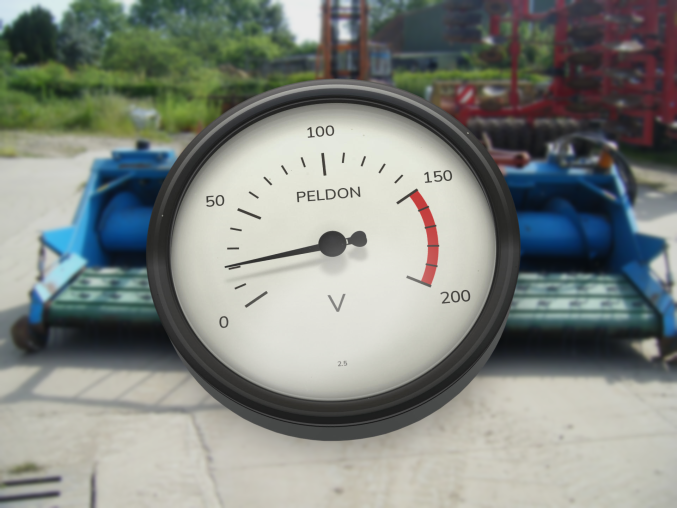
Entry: 20; V
